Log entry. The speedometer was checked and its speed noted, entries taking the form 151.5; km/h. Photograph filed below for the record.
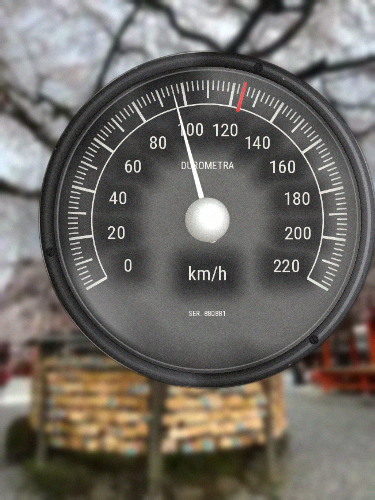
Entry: 96; km/h
